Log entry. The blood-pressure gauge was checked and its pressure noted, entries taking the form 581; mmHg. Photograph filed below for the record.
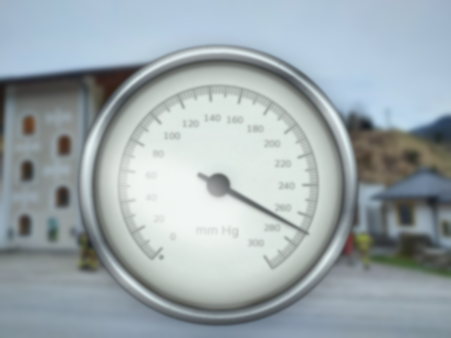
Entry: 270; mmHg
